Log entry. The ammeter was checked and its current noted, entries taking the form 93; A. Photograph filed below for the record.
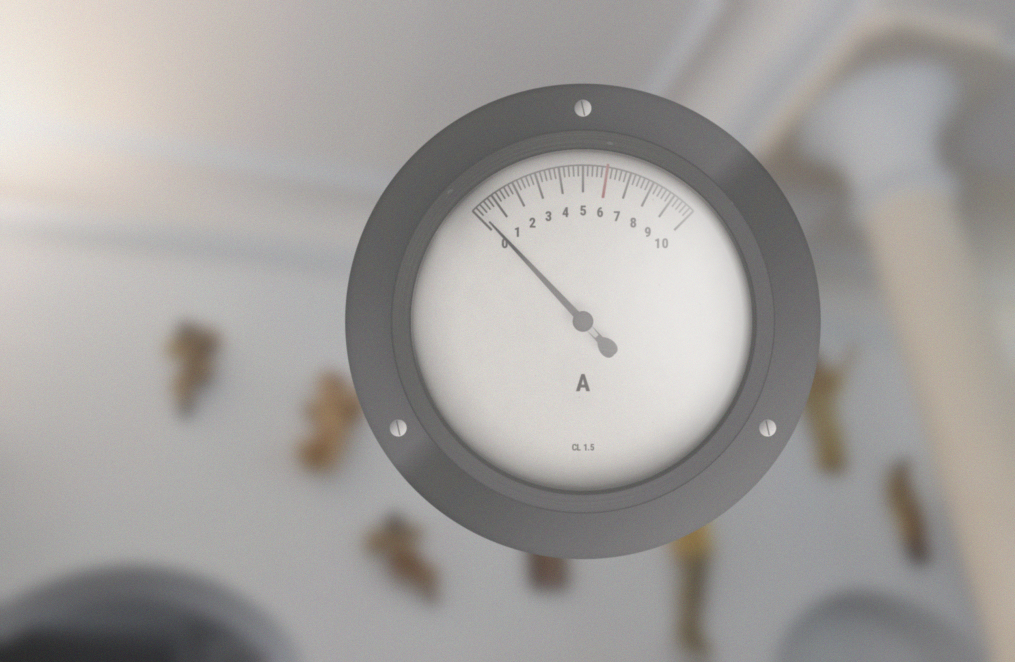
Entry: 0.2; A
